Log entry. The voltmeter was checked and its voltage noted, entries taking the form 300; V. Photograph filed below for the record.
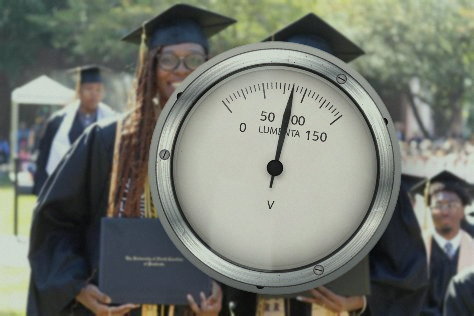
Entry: 85; V
